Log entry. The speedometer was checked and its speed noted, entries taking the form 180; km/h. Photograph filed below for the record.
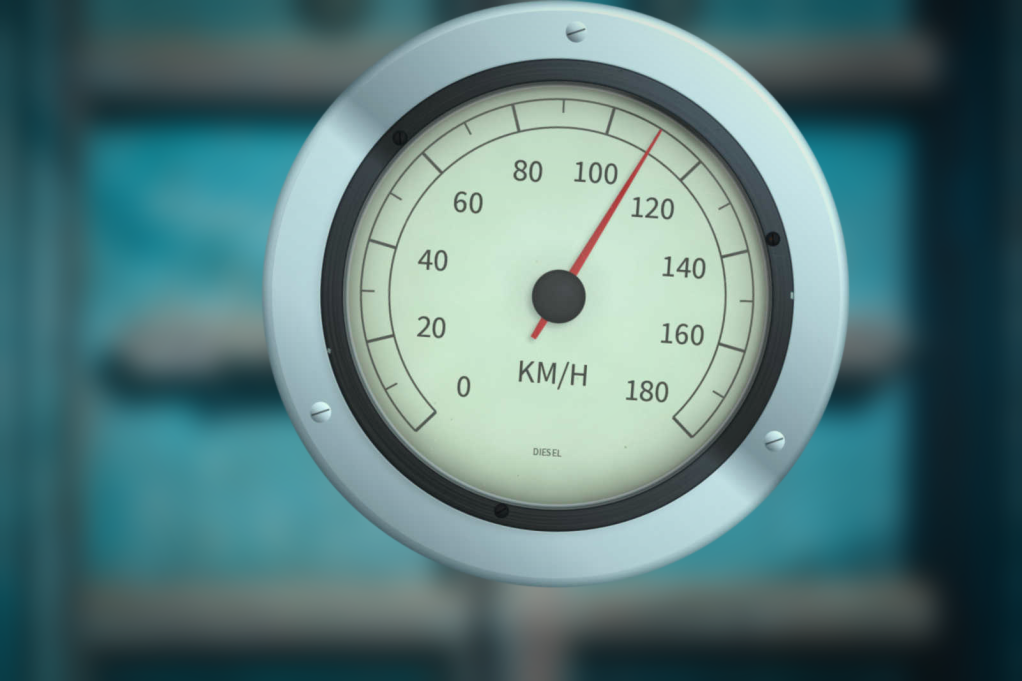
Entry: 110; km/h
